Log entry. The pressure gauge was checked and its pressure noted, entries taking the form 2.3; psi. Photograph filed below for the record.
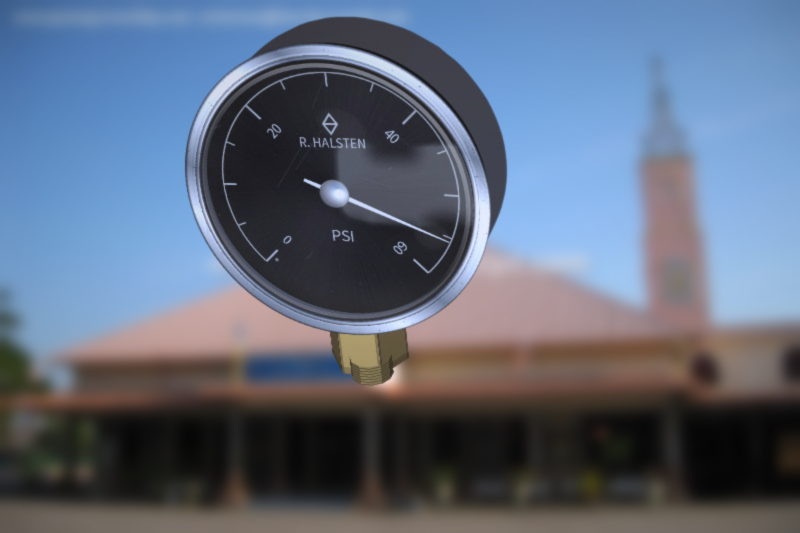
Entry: 55; psi
